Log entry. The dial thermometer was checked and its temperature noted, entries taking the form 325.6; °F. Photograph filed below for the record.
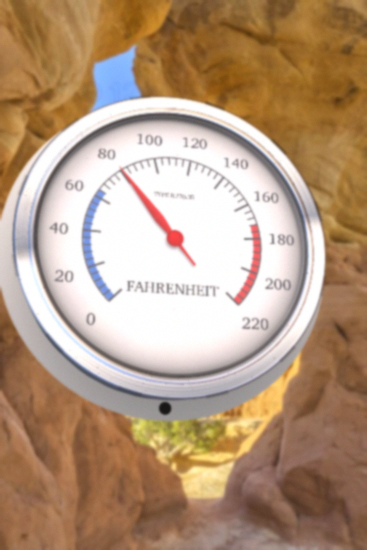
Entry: 80; °F
